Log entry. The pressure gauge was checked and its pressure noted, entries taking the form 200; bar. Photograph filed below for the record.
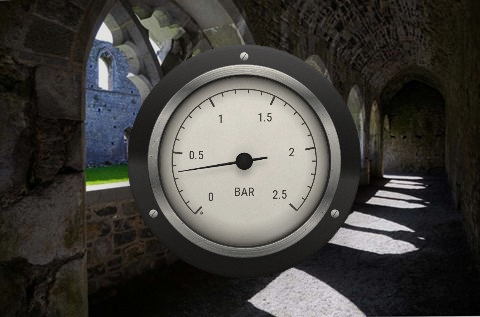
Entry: 0.35; bar
